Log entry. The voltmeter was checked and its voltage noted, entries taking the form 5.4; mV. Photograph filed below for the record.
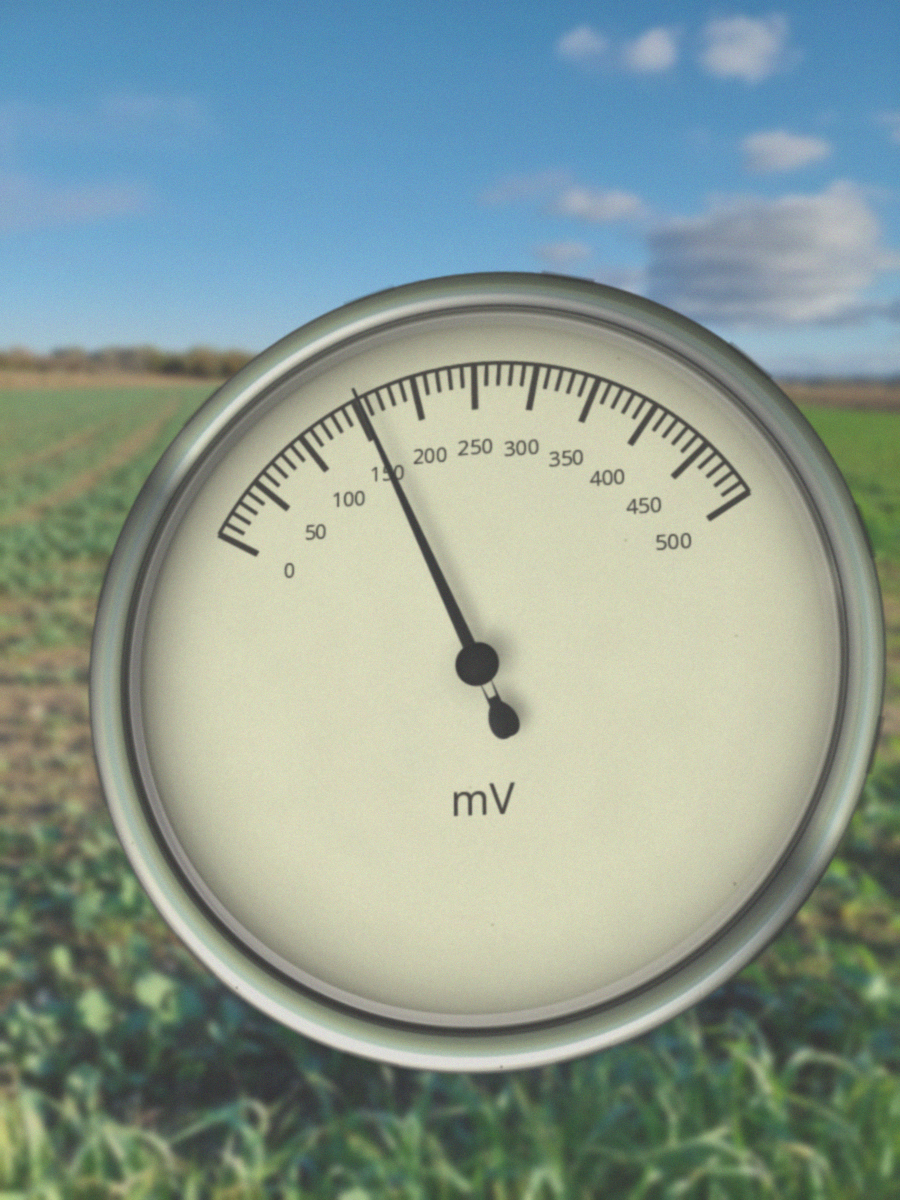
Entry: 155; mV
